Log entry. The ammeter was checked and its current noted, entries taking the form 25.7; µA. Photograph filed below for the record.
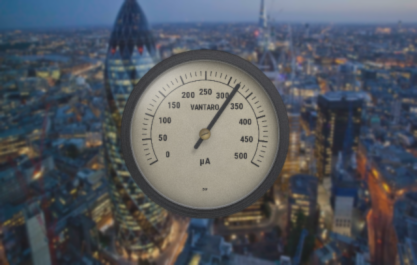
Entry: 320; µA
